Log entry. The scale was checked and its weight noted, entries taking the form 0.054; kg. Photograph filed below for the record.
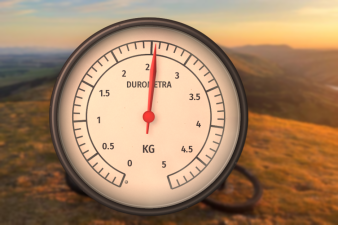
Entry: 2.55; kg
